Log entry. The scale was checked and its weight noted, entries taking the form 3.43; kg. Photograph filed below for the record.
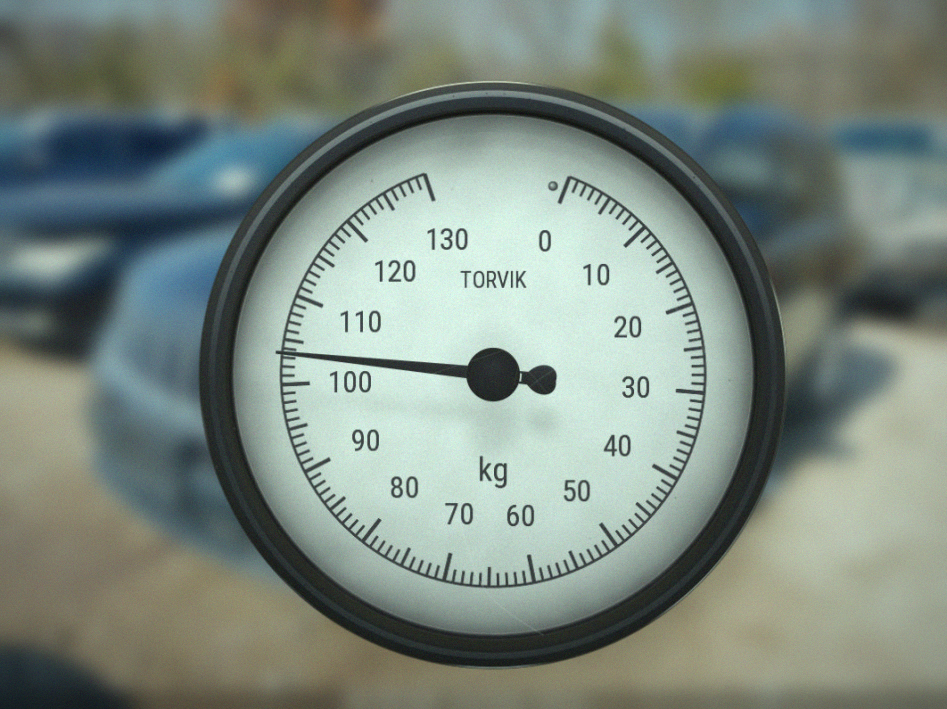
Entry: 103.5; kg
